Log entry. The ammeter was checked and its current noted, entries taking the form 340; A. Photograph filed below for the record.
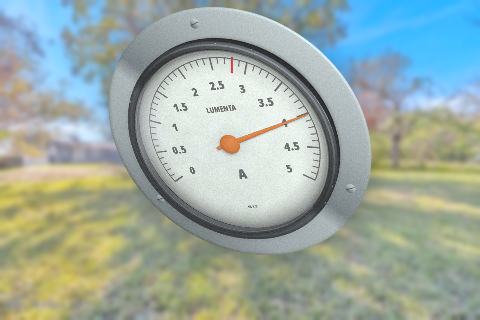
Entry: 4; A
